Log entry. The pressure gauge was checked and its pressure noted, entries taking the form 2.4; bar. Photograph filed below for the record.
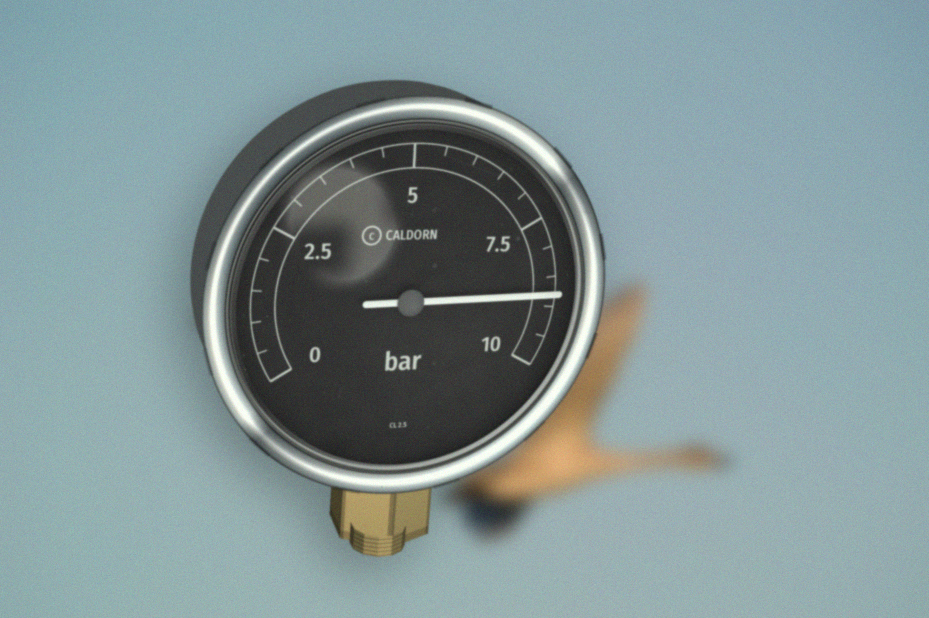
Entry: 8.75; bar
